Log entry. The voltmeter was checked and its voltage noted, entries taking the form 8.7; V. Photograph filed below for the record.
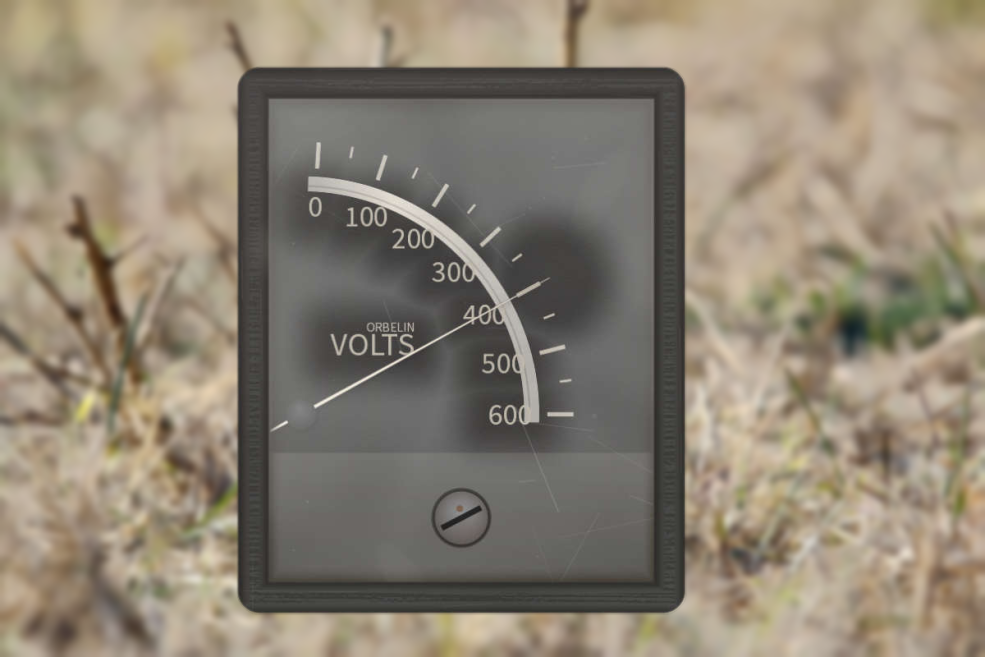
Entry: 400; V
